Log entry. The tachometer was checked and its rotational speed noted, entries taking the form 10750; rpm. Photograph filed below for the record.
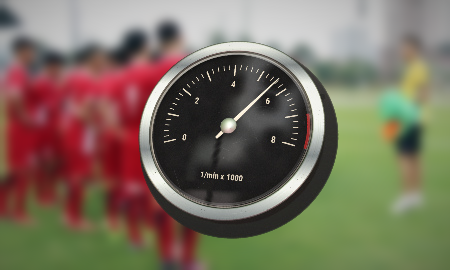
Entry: 5600; rpm
